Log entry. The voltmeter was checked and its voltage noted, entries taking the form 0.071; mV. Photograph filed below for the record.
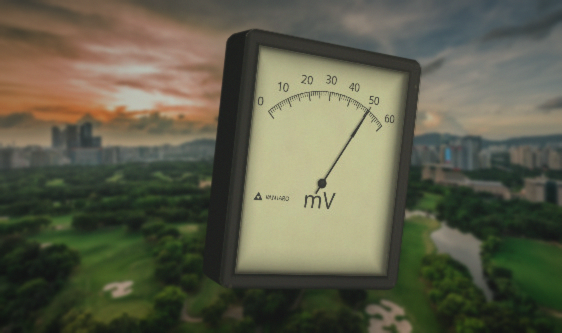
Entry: 50; mV
